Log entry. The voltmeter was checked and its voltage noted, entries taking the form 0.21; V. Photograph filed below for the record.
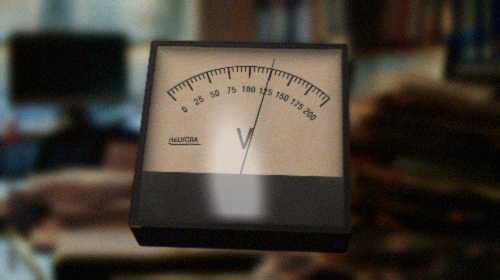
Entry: 125; V
